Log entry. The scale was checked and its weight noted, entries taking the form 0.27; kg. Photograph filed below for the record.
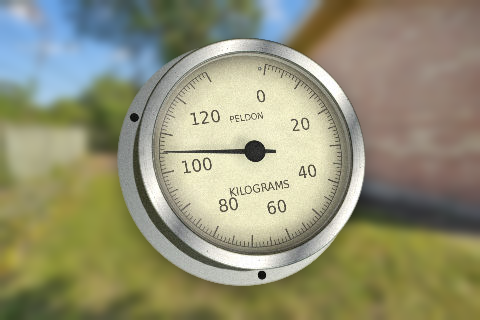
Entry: 105; kg
